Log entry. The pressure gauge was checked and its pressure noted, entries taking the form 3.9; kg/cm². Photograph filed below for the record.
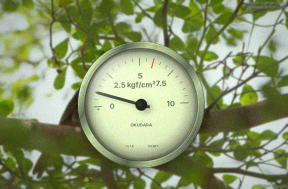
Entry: 1; kg/cm²
